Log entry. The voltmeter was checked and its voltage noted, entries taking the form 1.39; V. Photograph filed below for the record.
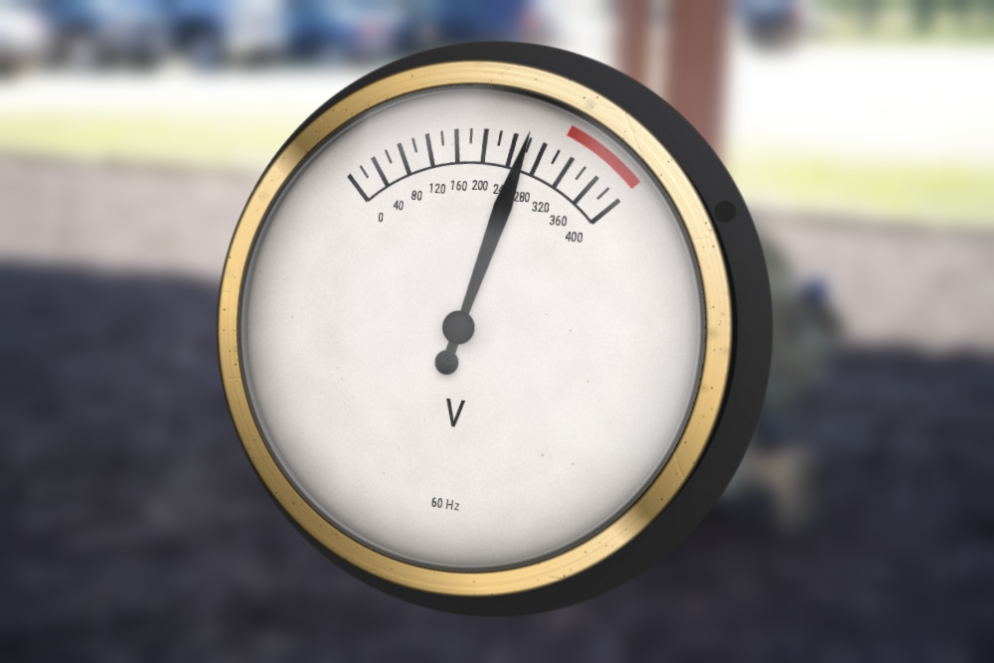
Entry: 260; V
